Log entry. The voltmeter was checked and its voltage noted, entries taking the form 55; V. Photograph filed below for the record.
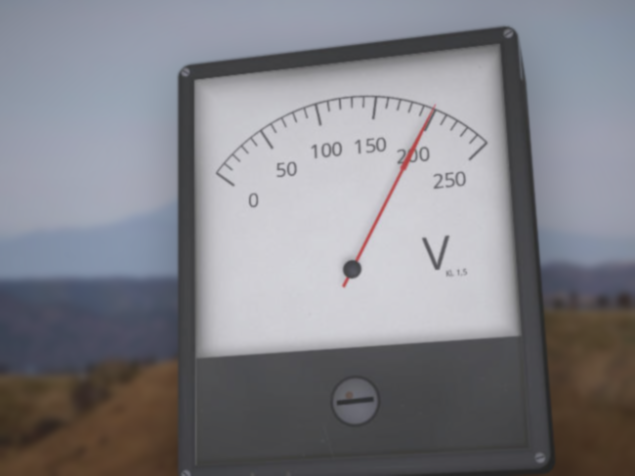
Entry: 200; V
